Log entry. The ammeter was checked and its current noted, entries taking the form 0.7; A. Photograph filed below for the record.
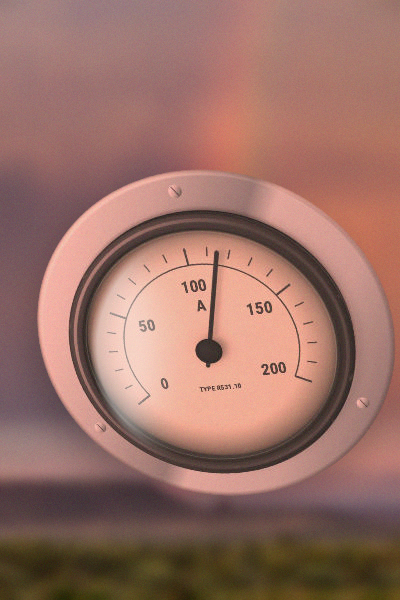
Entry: 115; A
